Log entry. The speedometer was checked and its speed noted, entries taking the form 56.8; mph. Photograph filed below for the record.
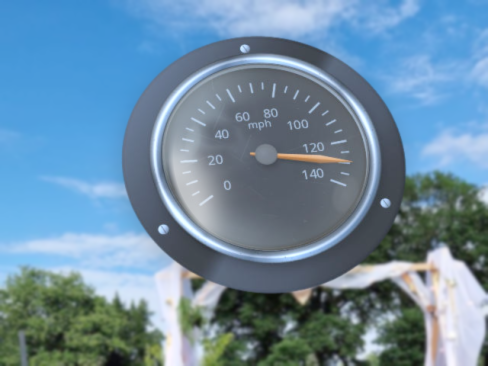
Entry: 130; mph
